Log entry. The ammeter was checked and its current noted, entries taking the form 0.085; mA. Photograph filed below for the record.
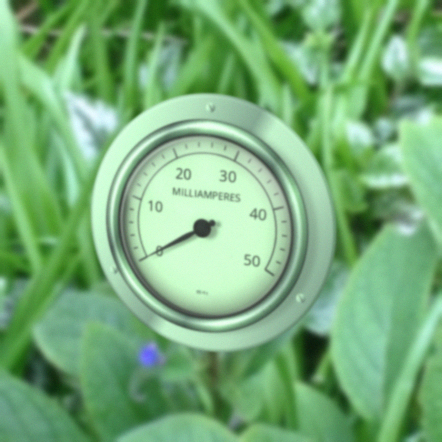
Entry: 0; mA
